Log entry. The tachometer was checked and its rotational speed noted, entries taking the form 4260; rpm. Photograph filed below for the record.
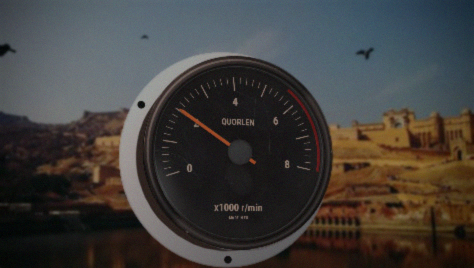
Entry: 2000; rpm
